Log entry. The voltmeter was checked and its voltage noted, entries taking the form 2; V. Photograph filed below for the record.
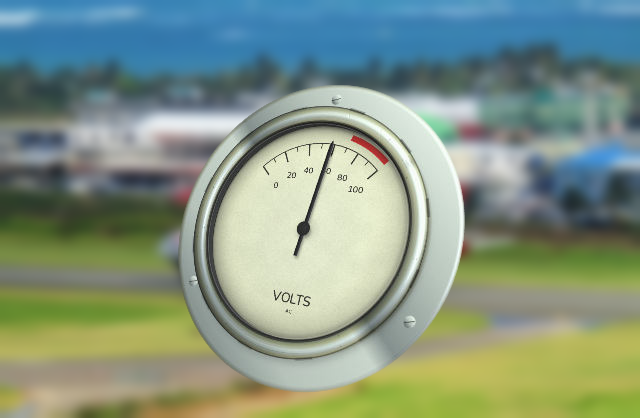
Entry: 60; V
